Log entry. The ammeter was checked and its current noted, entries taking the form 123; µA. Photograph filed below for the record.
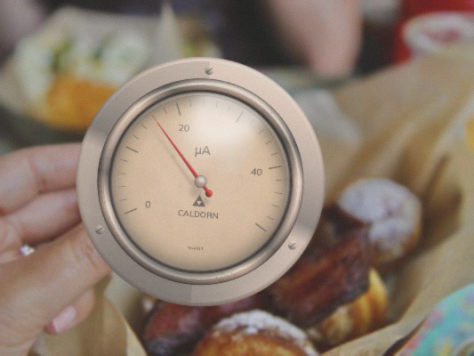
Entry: 16; µA
